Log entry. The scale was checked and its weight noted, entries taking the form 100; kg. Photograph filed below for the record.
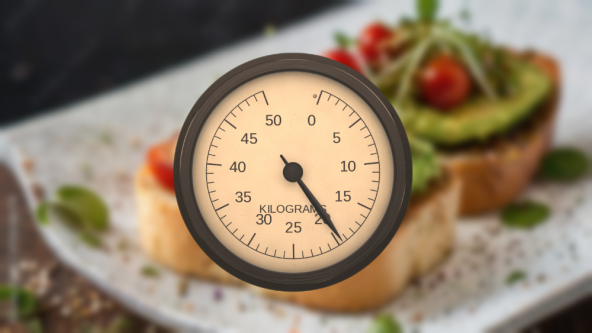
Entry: 19.5; kg
